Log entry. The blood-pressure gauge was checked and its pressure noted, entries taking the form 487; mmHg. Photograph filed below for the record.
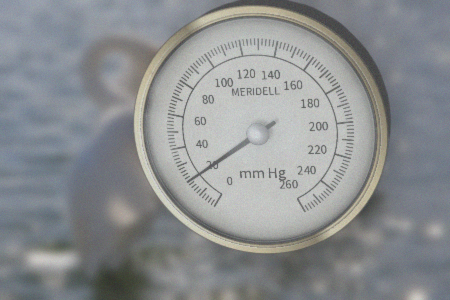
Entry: 20; mmHg
